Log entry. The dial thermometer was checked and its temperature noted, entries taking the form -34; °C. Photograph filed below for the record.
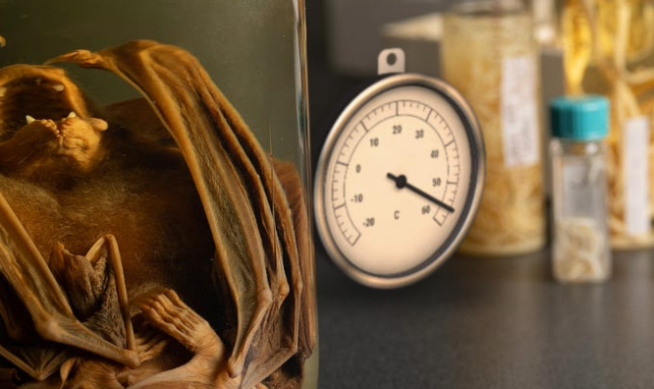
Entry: 56; °C
